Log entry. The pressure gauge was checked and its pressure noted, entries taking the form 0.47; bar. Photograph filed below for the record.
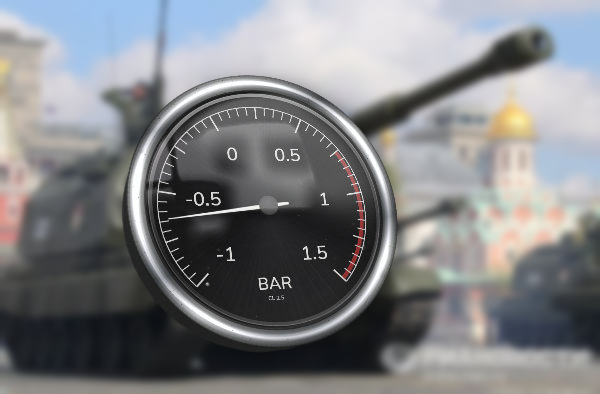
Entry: -0.65; bar
